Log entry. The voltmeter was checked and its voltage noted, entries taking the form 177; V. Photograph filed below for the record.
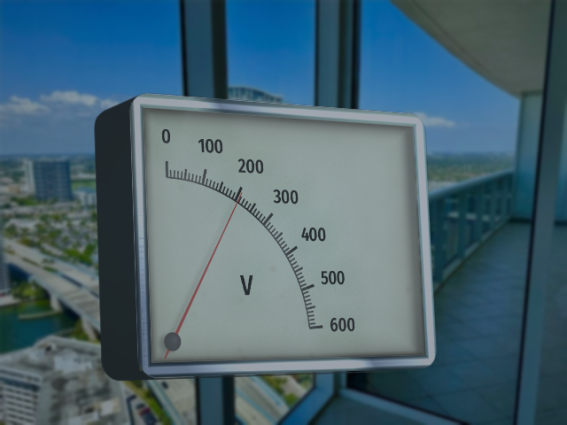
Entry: 200; V
